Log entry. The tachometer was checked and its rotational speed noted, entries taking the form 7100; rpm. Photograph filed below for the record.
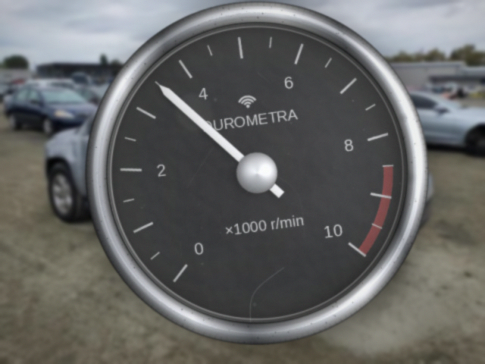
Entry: 3500; rpm
